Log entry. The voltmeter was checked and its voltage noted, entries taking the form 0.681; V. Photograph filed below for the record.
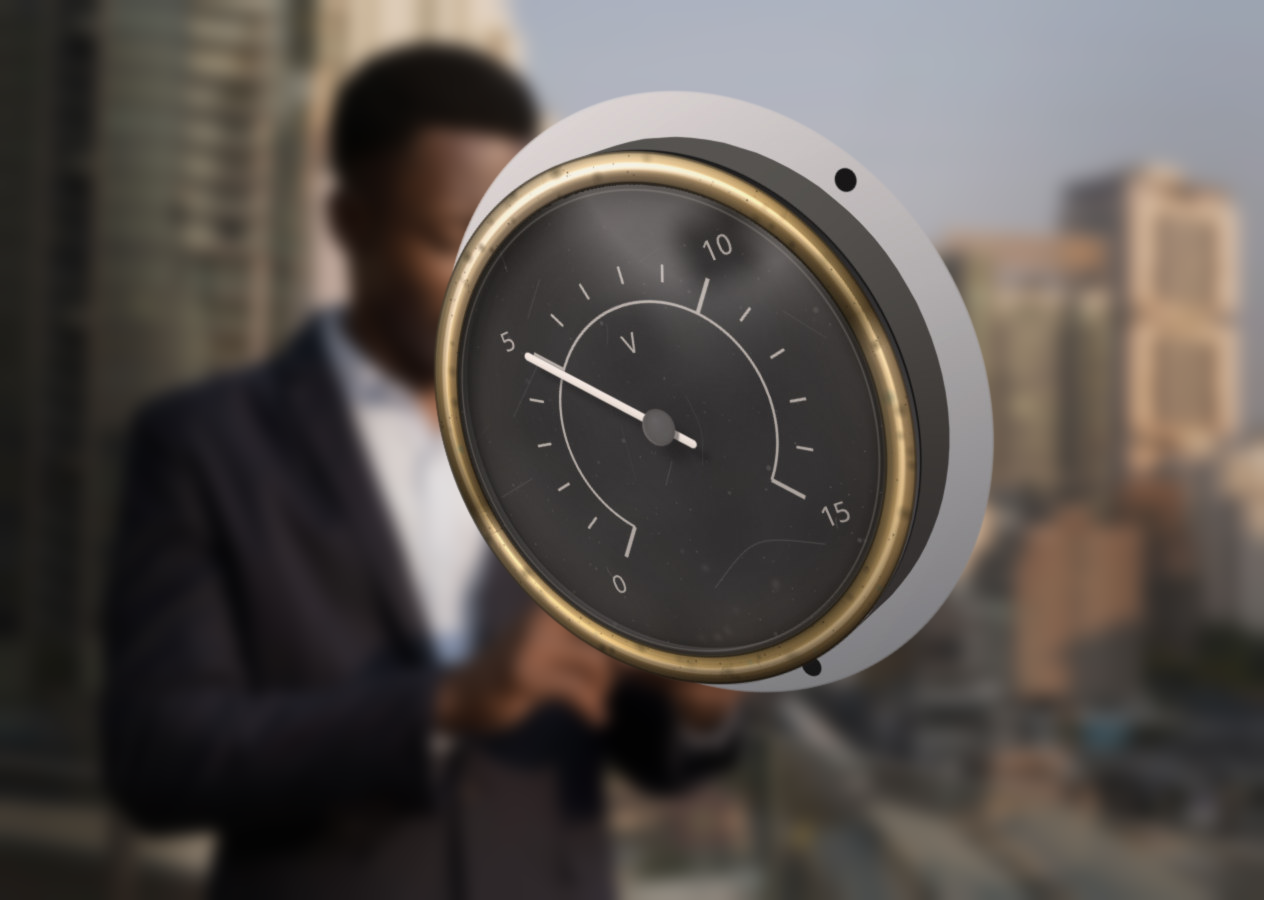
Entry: 5; V
